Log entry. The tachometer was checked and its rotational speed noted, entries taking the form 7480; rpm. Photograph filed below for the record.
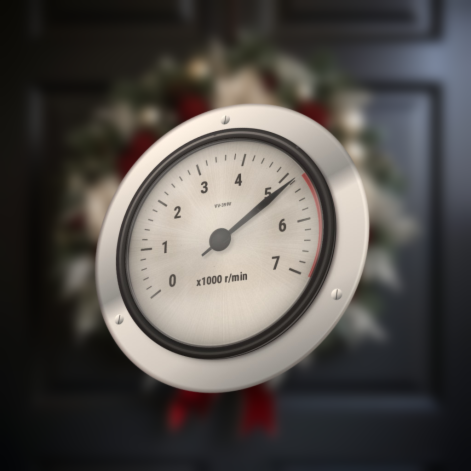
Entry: 5200; rpm
